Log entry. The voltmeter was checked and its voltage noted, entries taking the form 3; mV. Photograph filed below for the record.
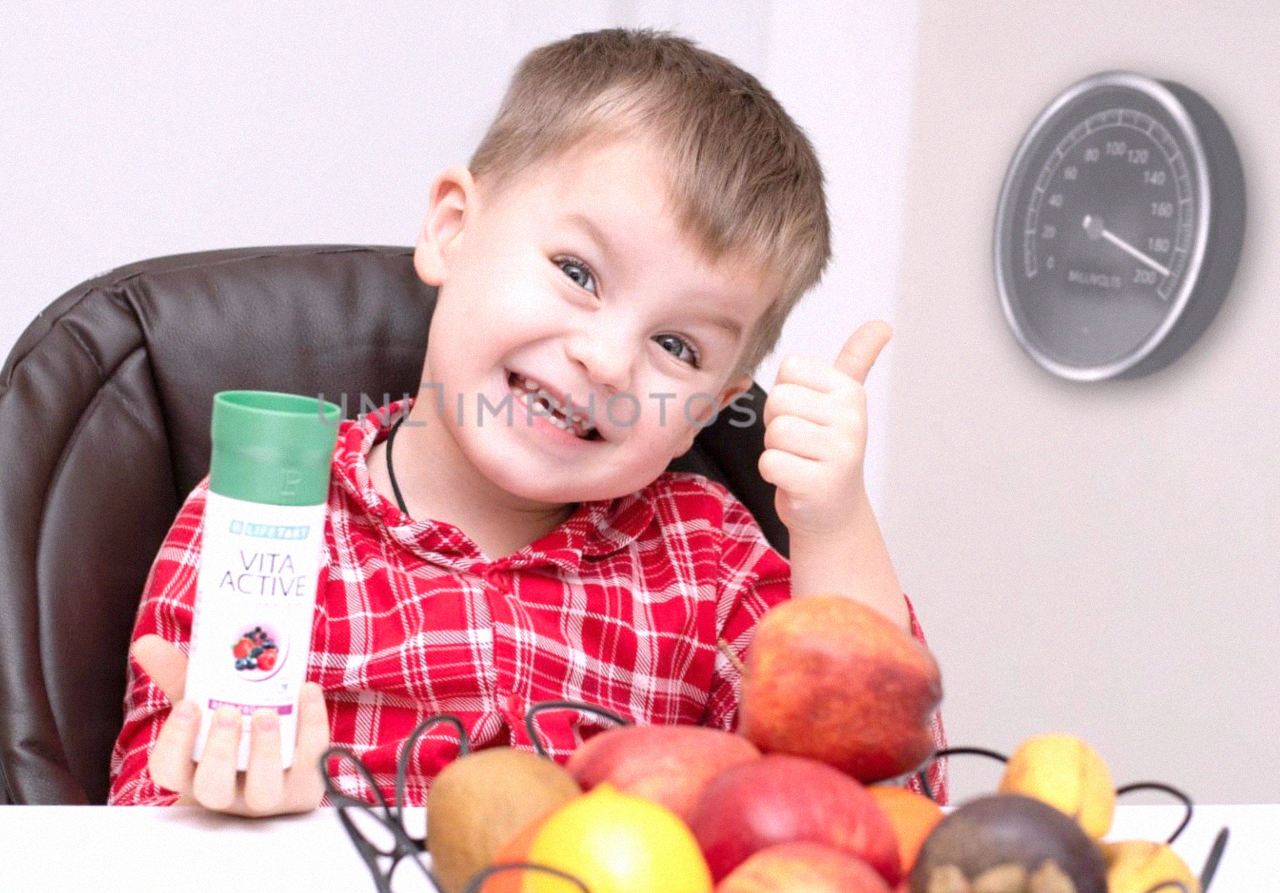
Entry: 190; mV
